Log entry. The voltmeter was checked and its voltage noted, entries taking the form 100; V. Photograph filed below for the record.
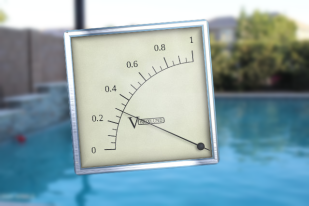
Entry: 0.3; V
